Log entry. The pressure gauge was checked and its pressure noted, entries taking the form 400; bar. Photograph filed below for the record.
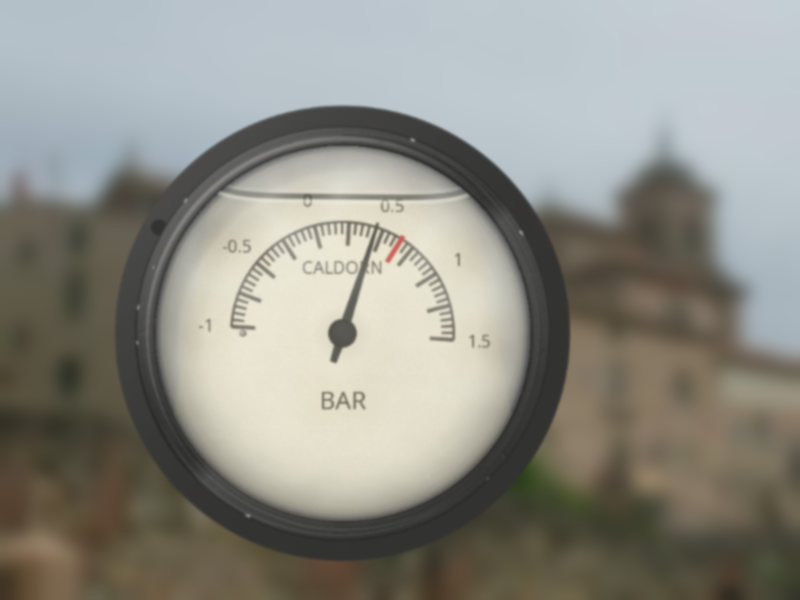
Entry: 0.45; bar
